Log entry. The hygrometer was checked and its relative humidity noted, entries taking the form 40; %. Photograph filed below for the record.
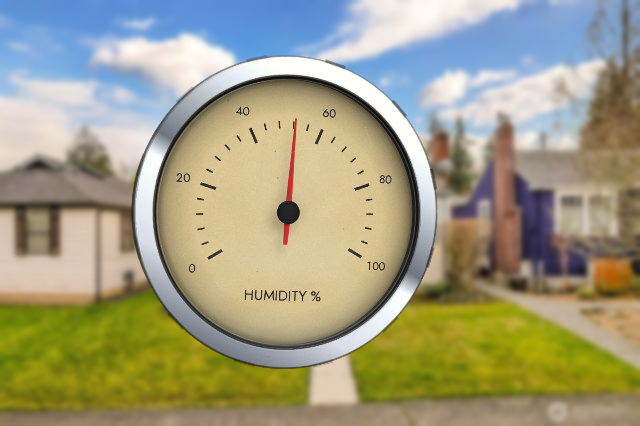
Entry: 52; %
